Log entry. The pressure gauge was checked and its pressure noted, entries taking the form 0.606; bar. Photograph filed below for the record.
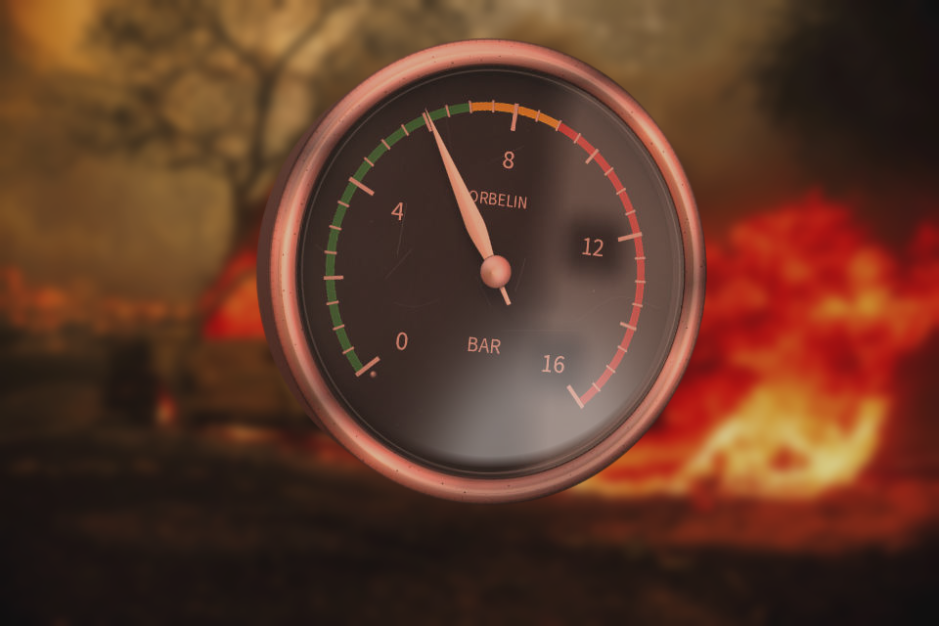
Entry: 6; bar
